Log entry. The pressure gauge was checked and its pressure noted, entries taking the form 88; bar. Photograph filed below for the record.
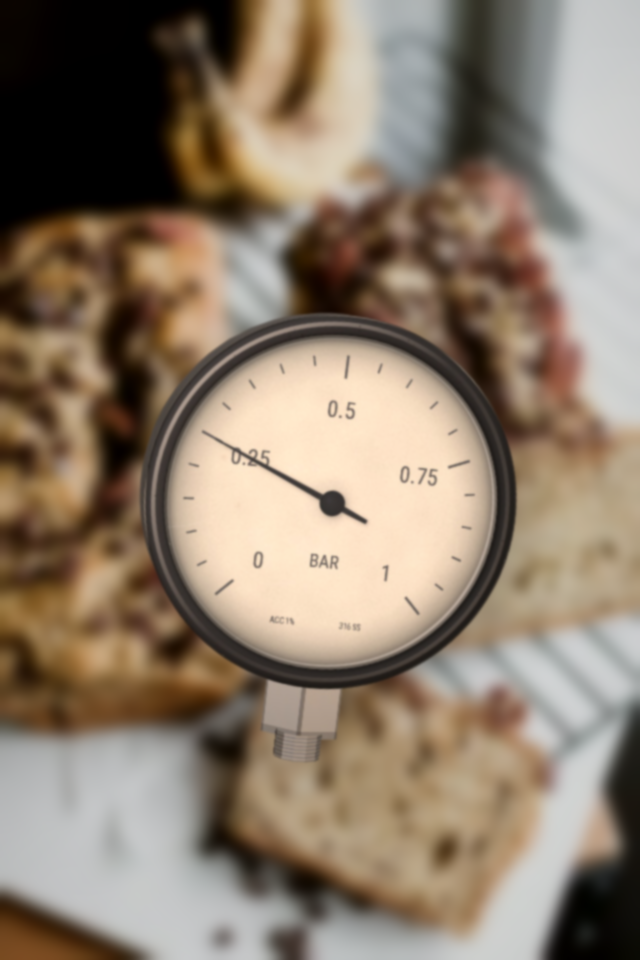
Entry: 0.25; bar
